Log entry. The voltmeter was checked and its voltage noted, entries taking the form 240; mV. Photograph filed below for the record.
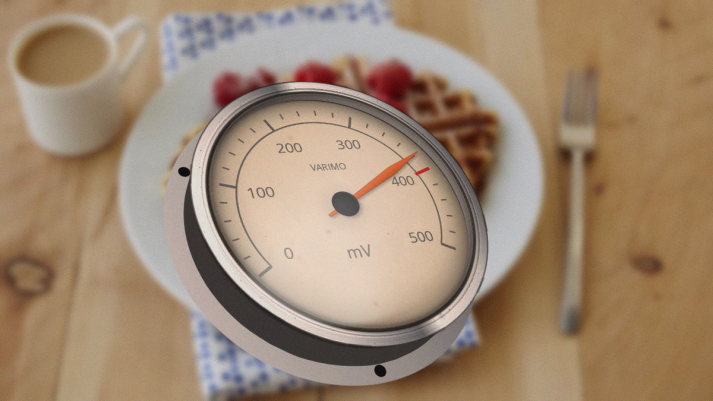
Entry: 380; mV
